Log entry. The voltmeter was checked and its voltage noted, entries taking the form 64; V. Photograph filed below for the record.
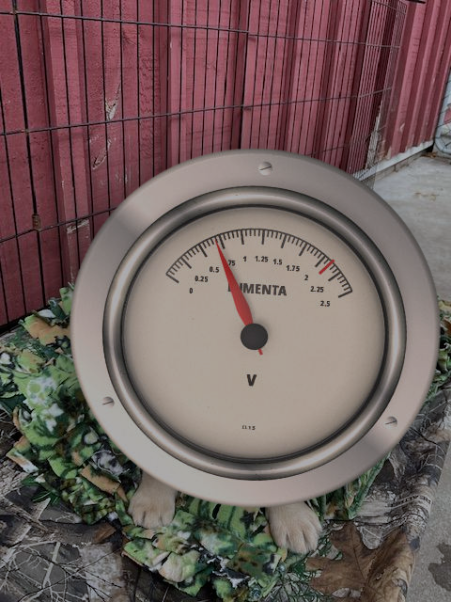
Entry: 0.7; V
